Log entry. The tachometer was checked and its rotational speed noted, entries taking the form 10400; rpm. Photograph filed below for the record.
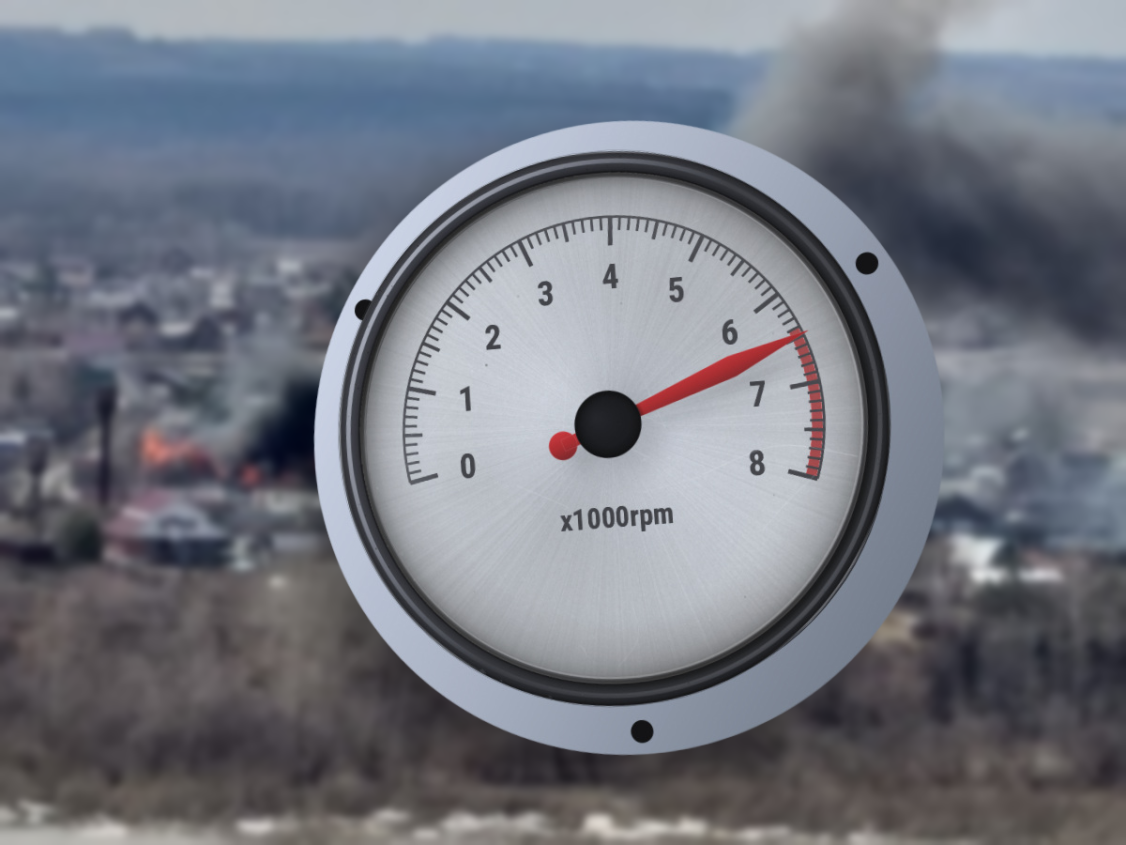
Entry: 6500; rpm
